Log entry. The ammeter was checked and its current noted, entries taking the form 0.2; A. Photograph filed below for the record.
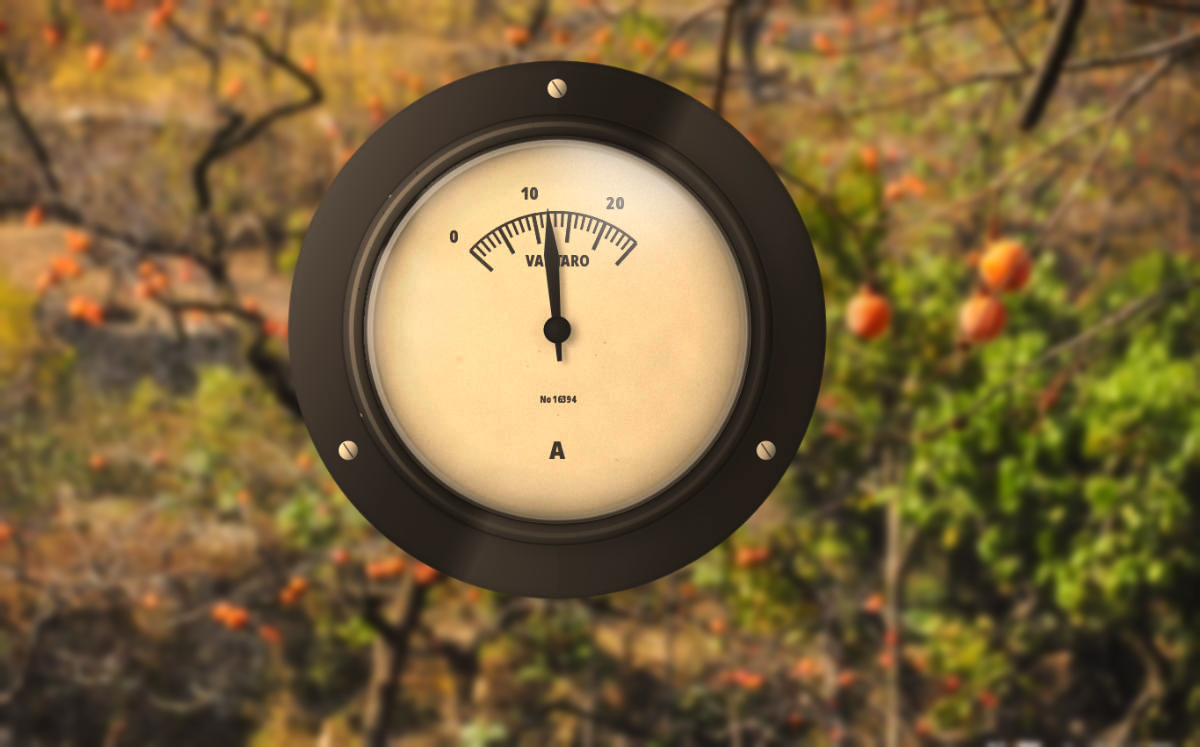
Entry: 12; A
